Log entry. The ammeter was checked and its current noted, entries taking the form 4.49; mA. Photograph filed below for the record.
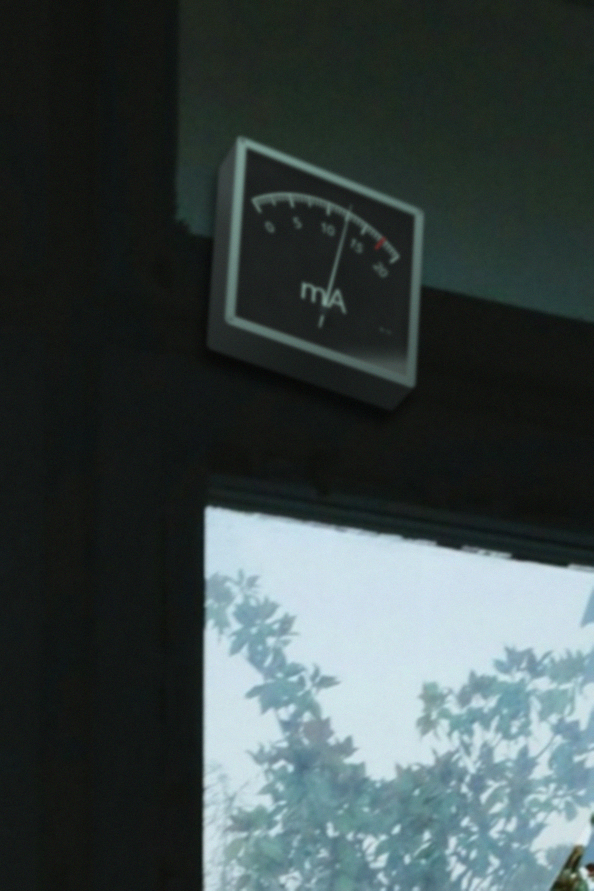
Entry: 12.5; mA
